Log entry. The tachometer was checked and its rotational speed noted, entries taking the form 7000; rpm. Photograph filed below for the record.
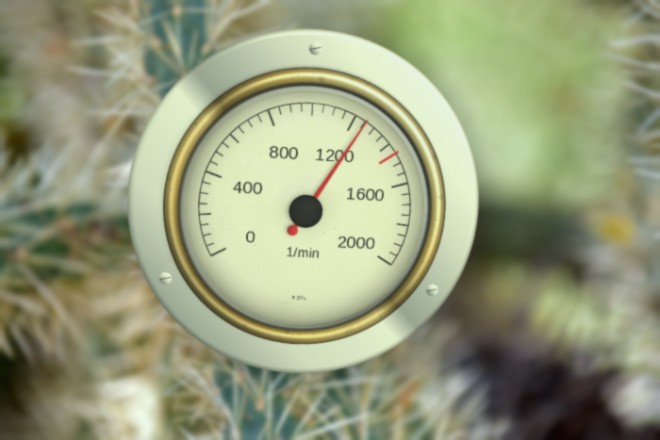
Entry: 1250; rpm
